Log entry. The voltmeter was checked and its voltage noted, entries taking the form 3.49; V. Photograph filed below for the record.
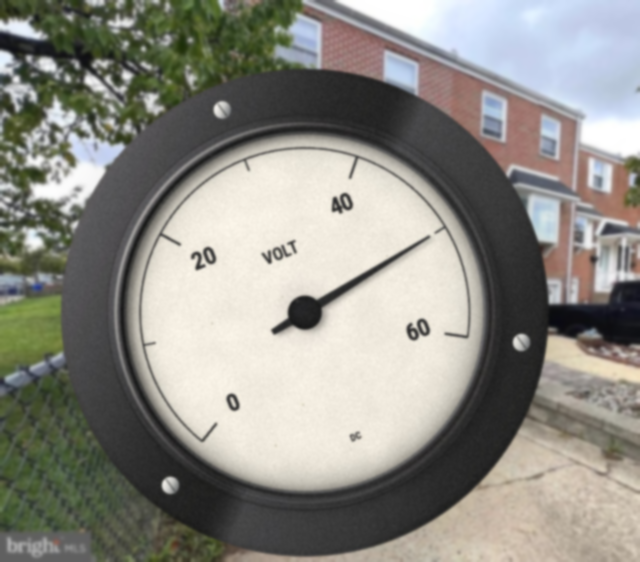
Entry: 50; V
